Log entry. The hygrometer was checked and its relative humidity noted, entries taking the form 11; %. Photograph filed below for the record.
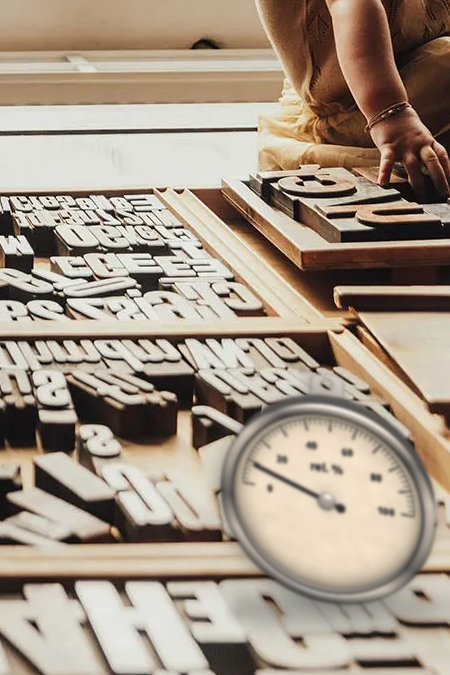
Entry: 10; %
